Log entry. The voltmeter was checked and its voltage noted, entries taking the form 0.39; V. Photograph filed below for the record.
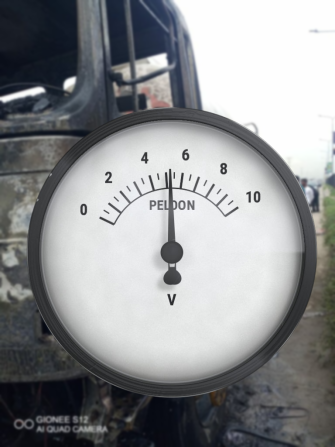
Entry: 5.25; V
